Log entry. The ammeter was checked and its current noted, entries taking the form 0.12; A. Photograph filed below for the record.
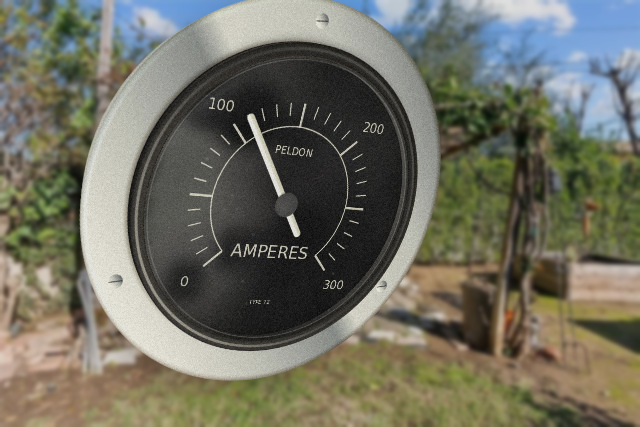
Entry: 110; A
